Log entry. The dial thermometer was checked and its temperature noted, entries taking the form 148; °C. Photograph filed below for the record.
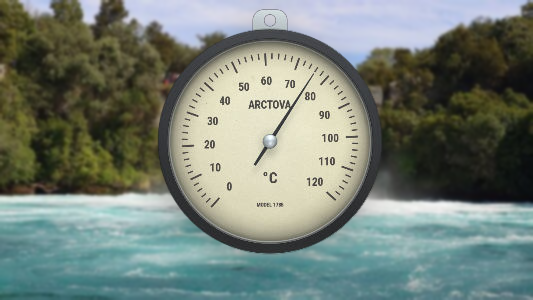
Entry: 76; °C
